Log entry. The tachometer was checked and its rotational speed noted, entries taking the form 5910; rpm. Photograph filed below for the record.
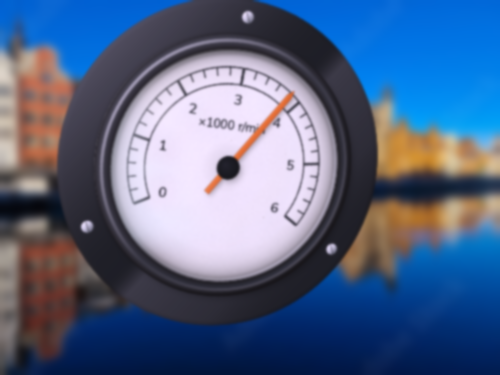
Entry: 3800; rpm
